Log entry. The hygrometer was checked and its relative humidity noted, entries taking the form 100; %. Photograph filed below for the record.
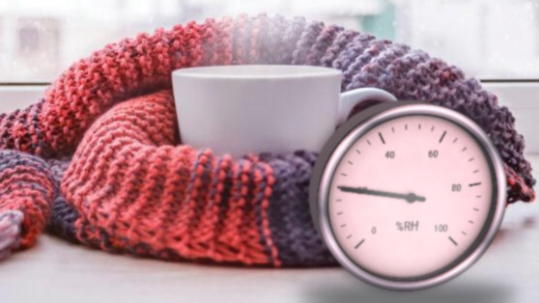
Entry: 20; %
